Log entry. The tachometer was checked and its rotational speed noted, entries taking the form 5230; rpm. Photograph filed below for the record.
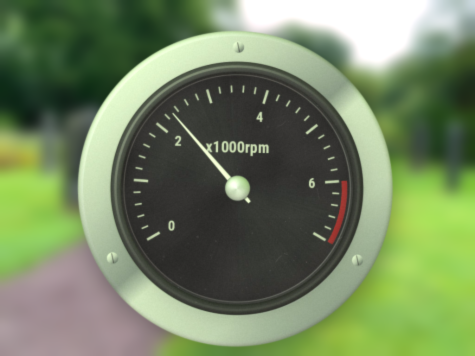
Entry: 2300; rpm
